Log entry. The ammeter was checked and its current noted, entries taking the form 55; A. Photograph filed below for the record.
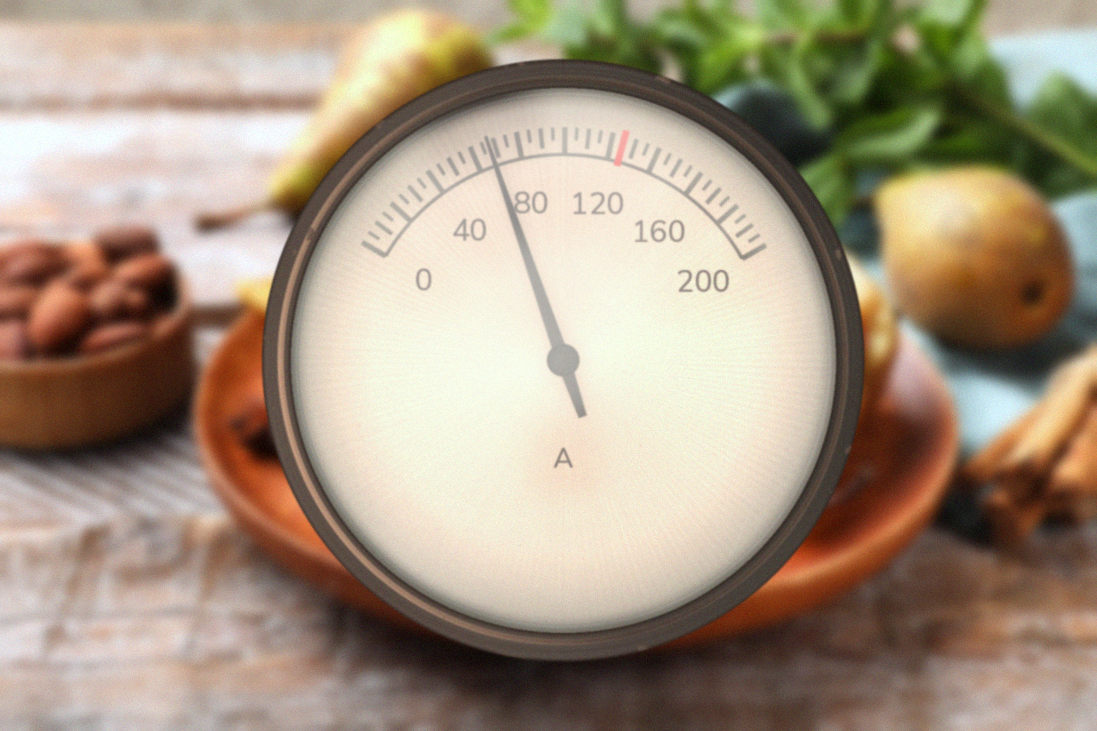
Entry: 67.5; A
